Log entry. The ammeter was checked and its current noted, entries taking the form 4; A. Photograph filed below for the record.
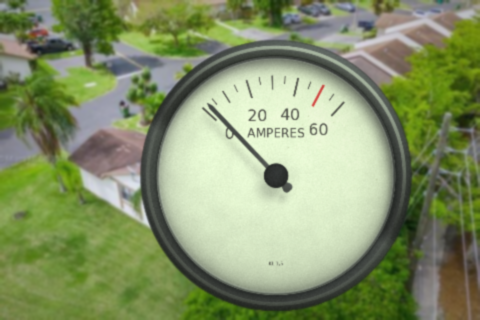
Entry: 2.5; A
